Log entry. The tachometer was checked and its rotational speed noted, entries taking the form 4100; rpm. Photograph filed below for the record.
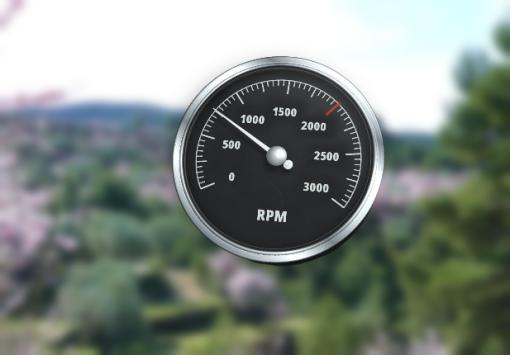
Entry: 750; rpm
